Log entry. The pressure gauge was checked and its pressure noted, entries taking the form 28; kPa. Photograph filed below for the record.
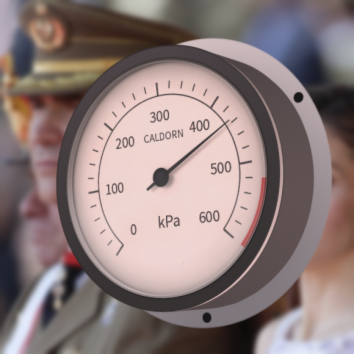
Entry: 440; kPa
